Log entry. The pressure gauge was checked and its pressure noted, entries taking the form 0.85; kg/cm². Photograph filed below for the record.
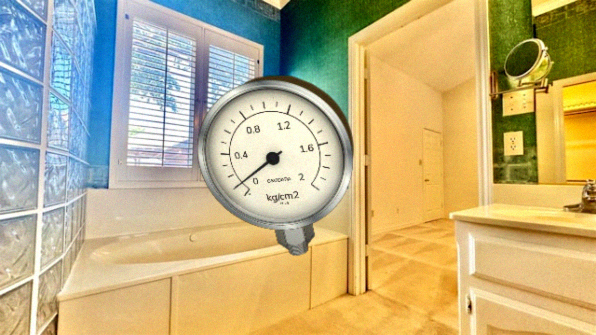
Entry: 0.1; kg/cm²
